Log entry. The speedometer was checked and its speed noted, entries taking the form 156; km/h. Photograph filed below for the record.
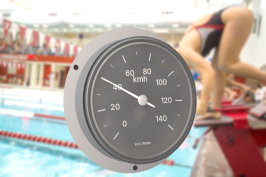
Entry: 40; km/h
